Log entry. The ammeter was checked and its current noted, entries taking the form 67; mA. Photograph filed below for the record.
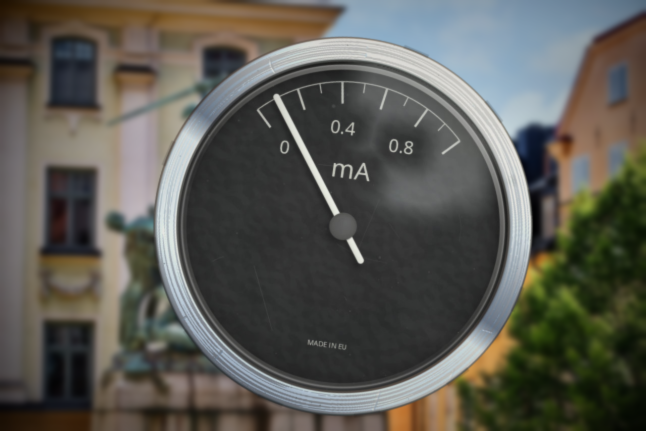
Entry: 0.1; mA
